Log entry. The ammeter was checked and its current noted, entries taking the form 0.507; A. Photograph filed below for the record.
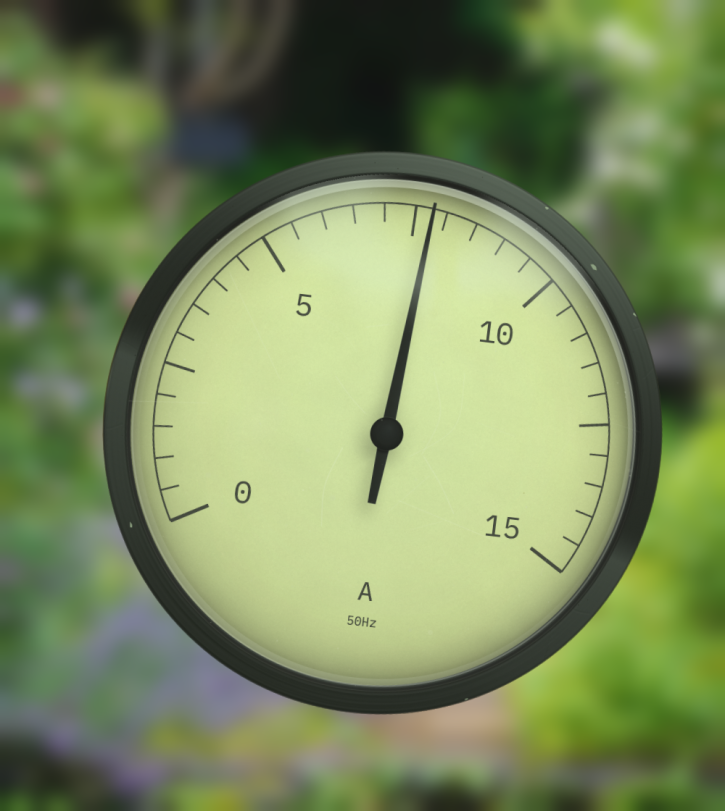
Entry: 7.75; A
